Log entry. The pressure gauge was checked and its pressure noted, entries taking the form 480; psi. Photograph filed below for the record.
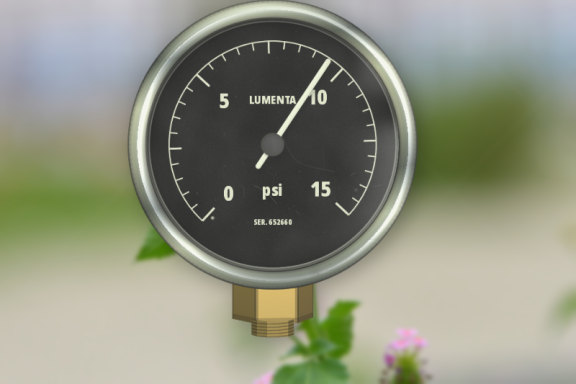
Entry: 9.5; psi
